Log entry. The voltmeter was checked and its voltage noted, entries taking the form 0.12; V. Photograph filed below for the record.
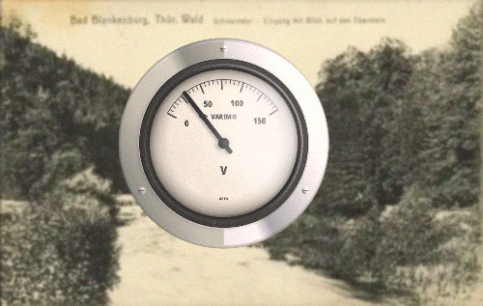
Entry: 30; V
